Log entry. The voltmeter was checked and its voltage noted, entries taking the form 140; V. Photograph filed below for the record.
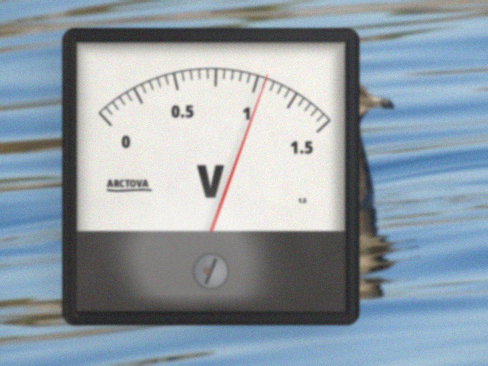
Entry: 1.05; V
